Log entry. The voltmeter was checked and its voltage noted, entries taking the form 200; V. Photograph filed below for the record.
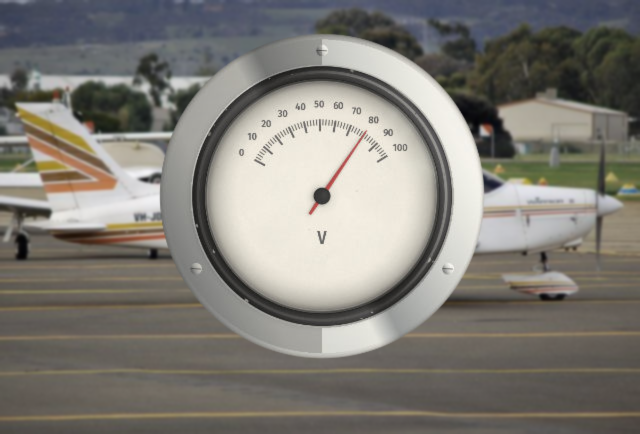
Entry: 80; V
